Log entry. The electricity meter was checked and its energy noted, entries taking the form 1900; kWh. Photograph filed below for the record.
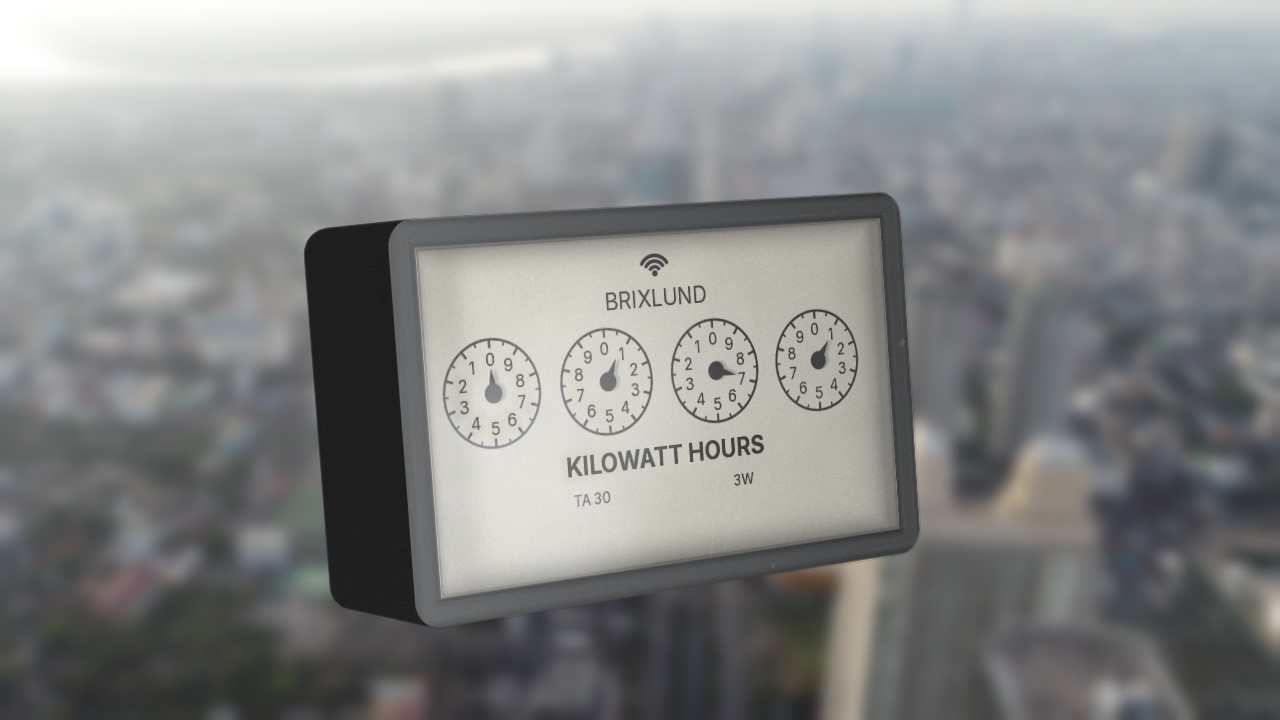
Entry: 71; kWh
